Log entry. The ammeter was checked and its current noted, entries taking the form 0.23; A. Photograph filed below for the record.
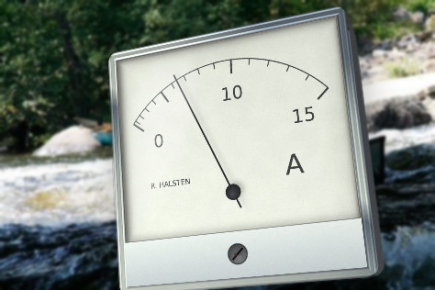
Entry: 6.5; A
